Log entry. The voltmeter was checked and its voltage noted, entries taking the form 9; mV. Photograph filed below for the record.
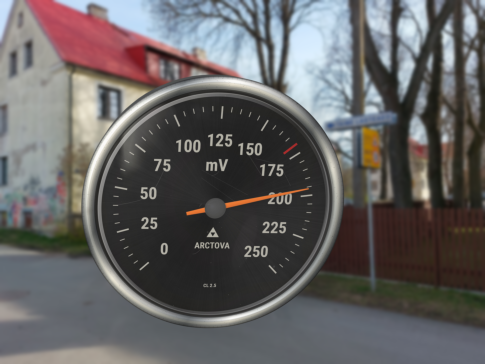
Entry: 195; mV
